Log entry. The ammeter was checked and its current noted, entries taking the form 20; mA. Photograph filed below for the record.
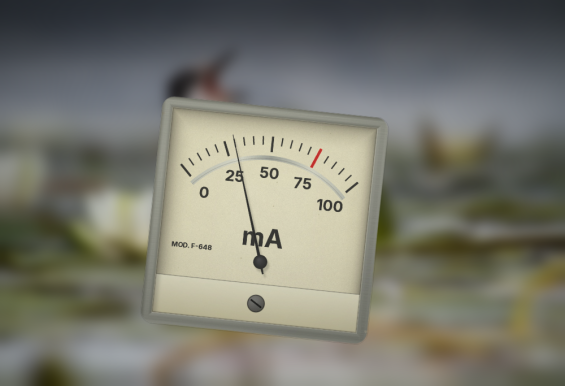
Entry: 30; mA
